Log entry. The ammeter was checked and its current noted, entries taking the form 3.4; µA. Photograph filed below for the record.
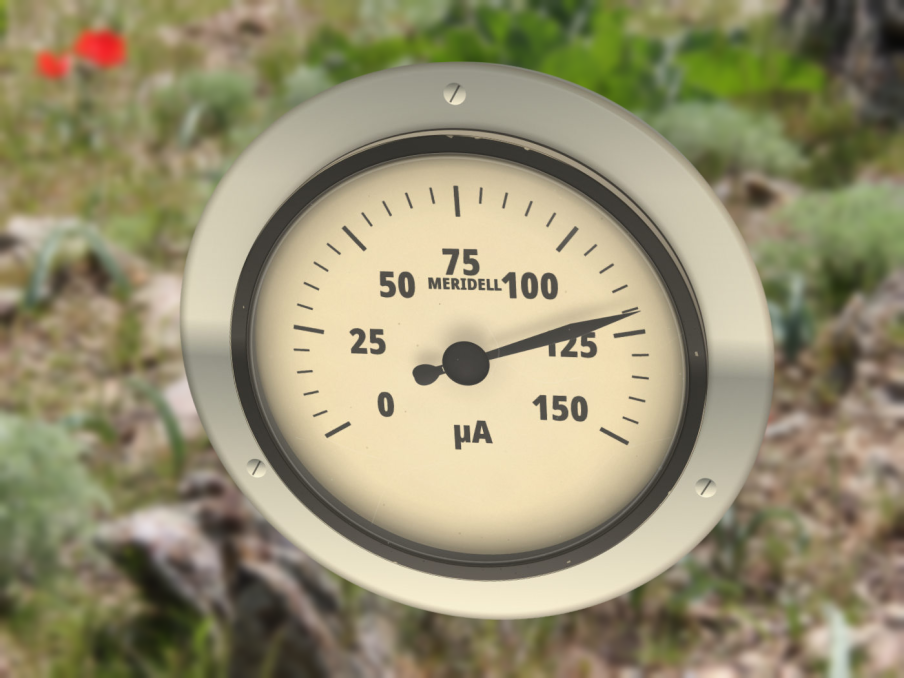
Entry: 120; µA
